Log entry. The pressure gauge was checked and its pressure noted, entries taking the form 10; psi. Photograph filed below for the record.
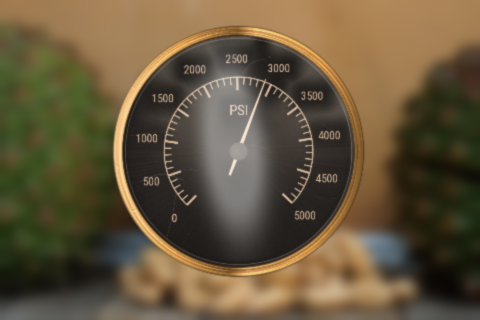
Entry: 2900; psi
